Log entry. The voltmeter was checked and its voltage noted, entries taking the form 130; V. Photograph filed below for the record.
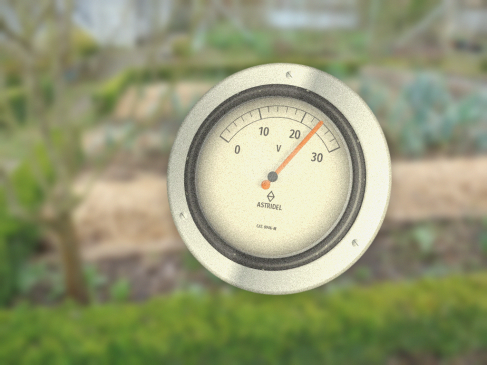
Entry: 24; V
